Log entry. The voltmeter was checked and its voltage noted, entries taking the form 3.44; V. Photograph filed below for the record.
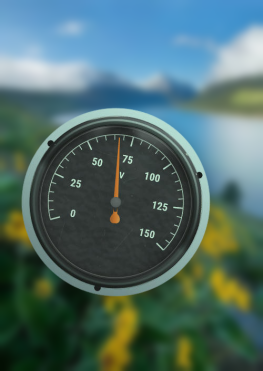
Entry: 67.5; V
